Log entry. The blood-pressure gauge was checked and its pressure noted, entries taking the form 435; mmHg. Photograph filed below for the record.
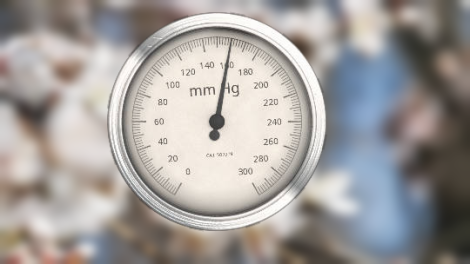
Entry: 160; mmHg
